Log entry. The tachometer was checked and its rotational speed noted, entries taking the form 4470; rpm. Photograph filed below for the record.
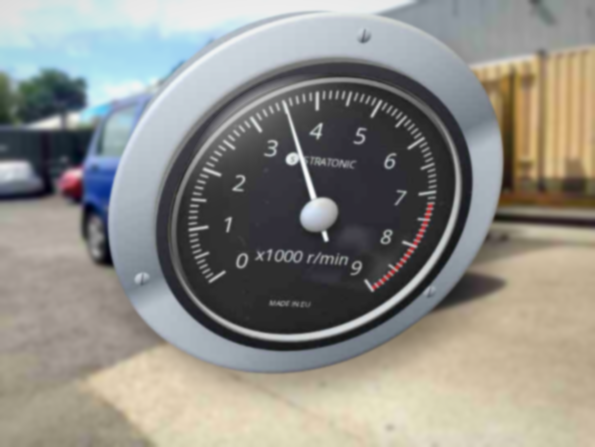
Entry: 3500; rpm
